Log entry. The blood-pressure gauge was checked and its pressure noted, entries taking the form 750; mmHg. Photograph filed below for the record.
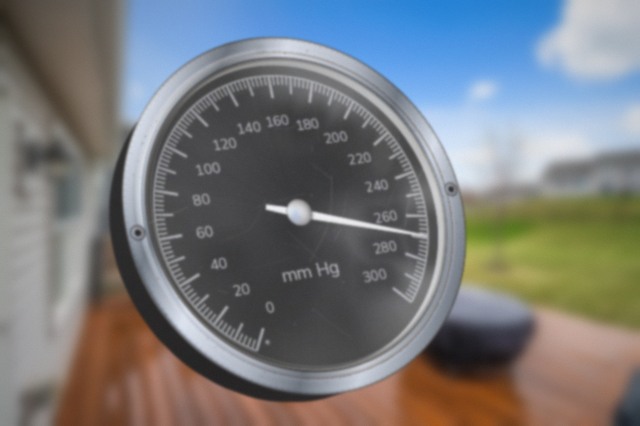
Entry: 270; mmHg
